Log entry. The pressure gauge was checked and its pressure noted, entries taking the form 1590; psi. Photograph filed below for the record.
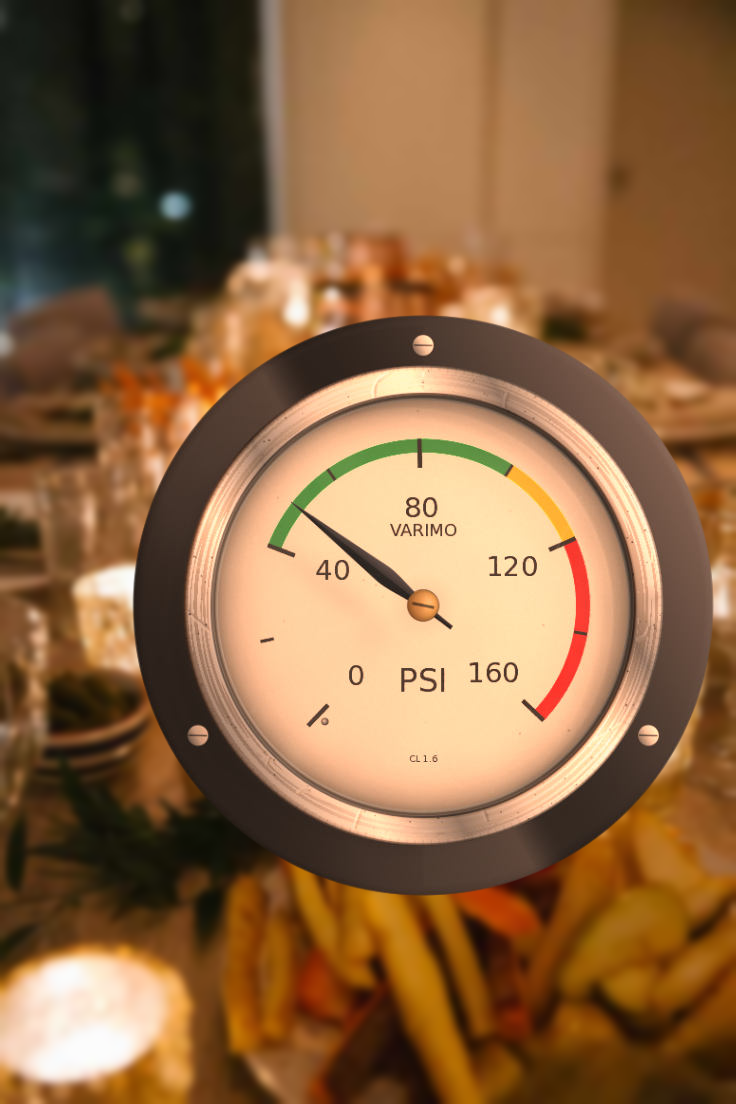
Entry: 50; psi
